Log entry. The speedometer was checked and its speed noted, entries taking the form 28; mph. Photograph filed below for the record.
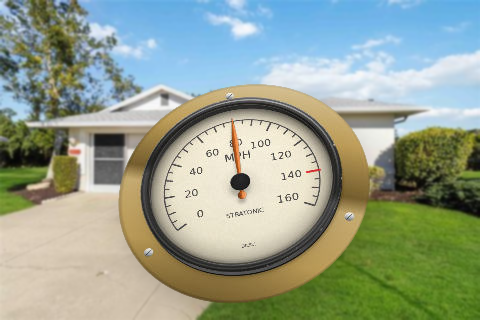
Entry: 80; mph
